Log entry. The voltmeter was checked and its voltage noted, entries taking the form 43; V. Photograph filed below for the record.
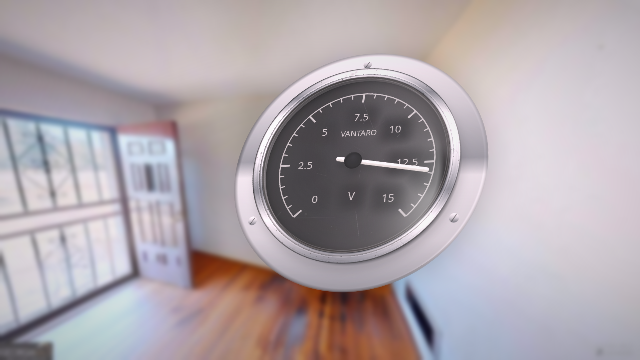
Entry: 13; V
